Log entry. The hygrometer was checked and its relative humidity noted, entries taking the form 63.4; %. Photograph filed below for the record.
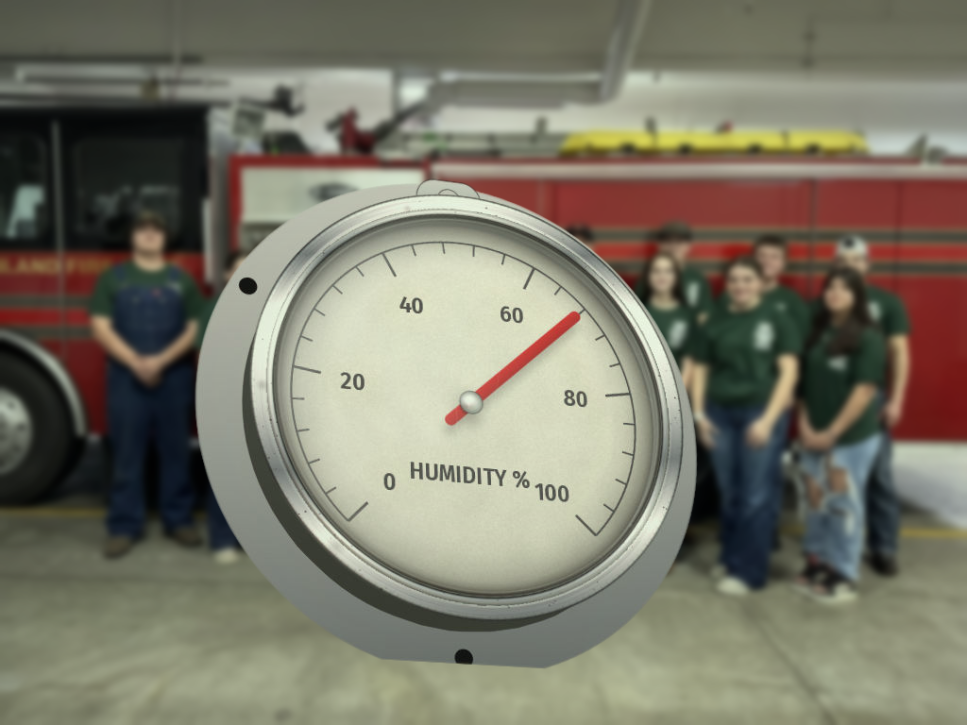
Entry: 68; %
